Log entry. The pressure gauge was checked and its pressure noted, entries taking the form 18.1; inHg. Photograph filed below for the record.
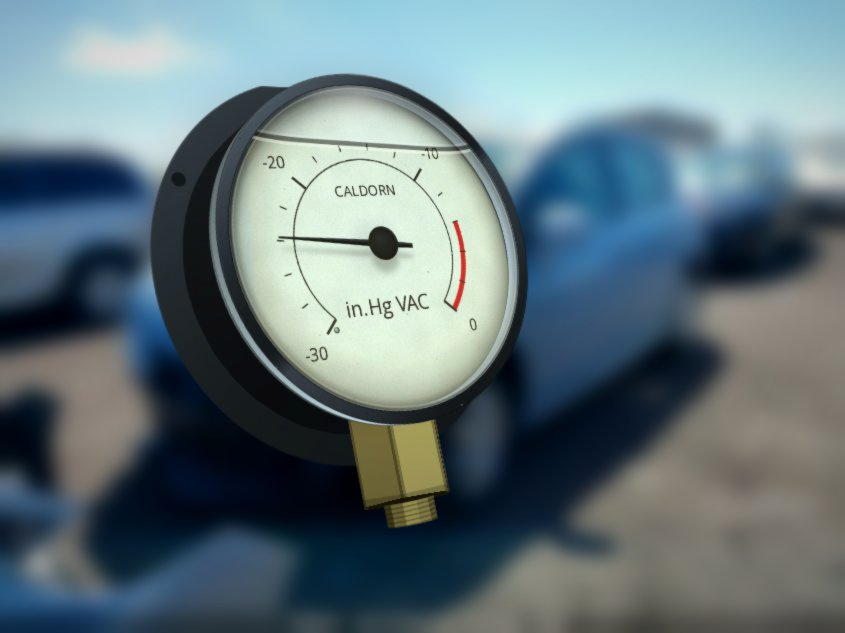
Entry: -24; inHg
